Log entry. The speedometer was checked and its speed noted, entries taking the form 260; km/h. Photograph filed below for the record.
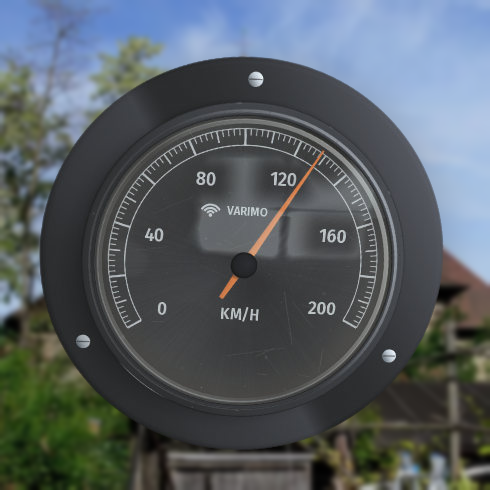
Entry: 128; km/h
